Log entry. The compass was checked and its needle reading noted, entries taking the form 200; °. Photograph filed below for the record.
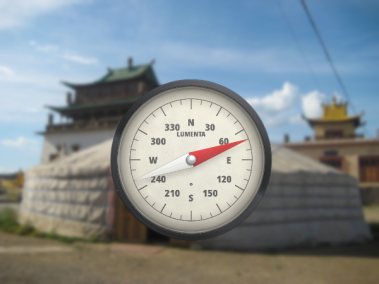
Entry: 70; °
